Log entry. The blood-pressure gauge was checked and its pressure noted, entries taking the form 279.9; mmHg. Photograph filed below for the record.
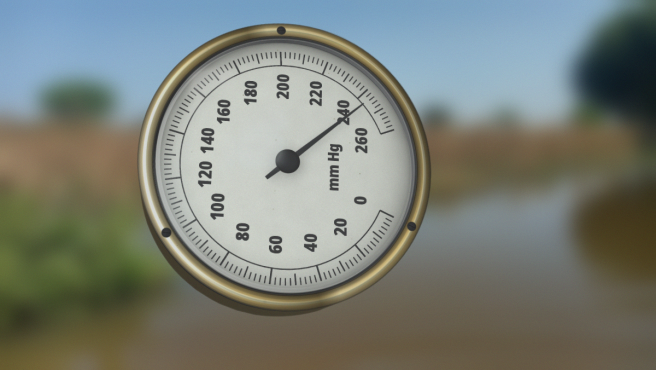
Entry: 244; mmHg
